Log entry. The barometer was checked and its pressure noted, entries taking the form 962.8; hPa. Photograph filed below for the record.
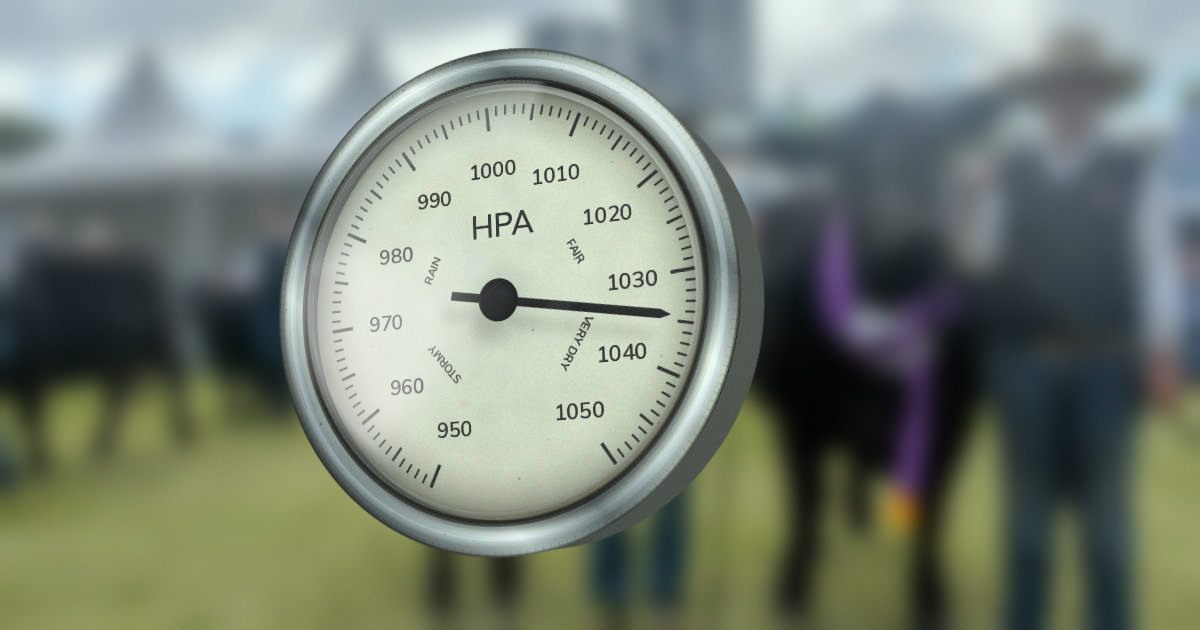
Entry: 1034.5; hPa
